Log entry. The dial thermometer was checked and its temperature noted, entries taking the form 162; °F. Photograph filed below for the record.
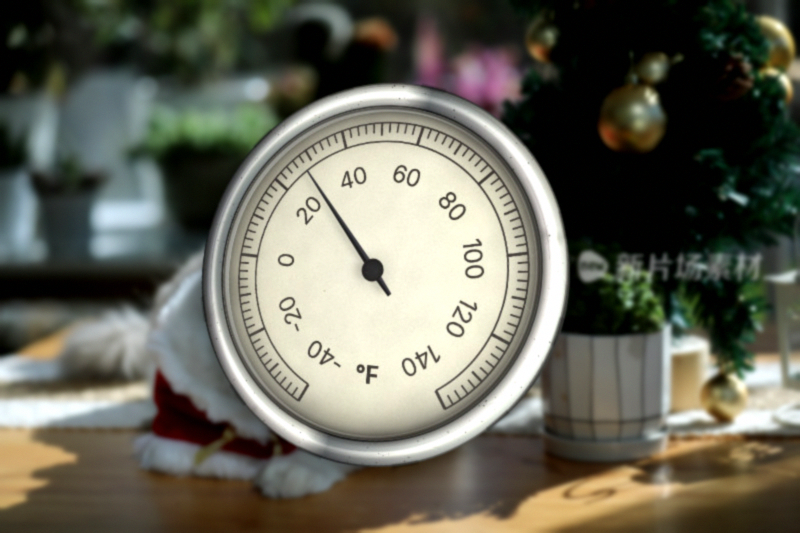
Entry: 28; °F
